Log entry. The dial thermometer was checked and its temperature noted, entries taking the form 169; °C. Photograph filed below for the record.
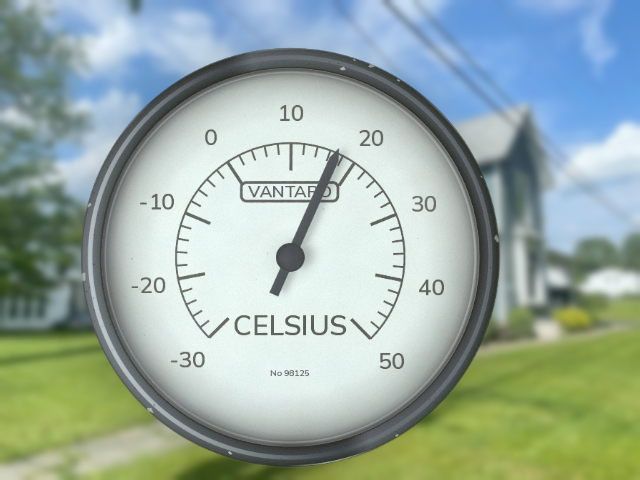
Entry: 17; °C
